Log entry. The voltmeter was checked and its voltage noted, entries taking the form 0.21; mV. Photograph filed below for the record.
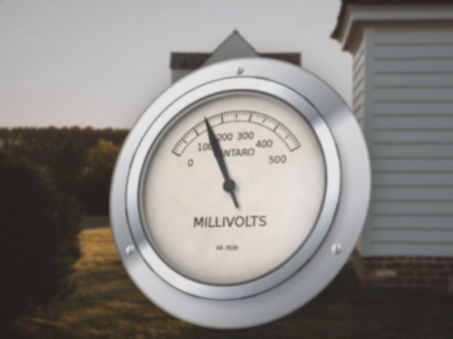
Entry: 150; mV
